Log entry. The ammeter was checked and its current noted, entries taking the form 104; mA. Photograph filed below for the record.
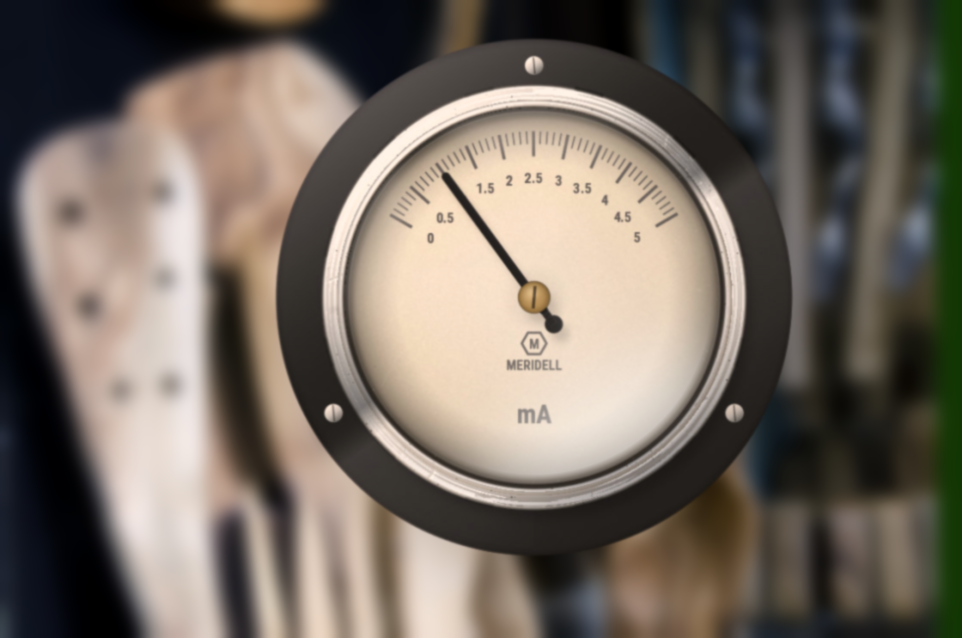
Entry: 1; mA
